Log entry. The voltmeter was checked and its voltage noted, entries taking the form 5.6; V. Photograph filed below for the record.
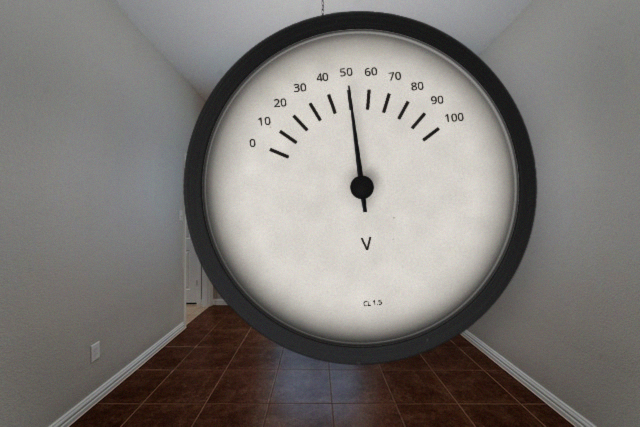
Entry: 50; V
